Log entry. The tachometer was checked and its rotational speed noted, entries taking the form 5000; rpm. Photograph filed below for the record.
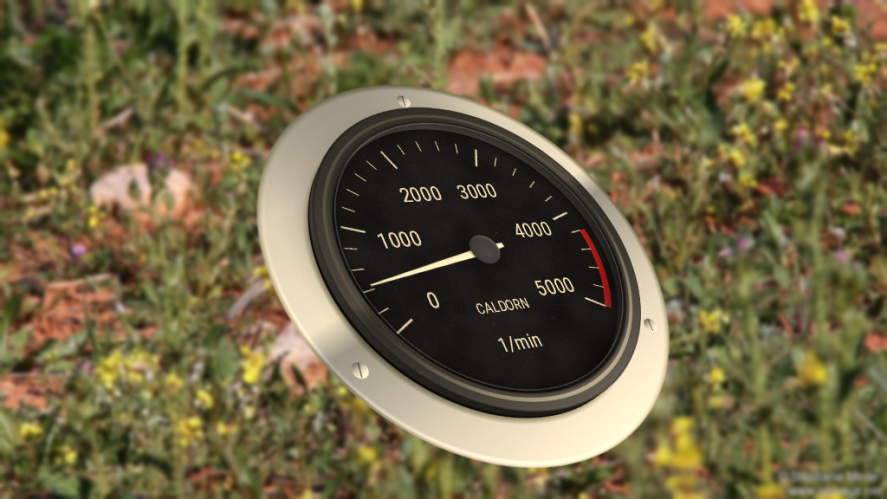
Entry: 400; rpm
